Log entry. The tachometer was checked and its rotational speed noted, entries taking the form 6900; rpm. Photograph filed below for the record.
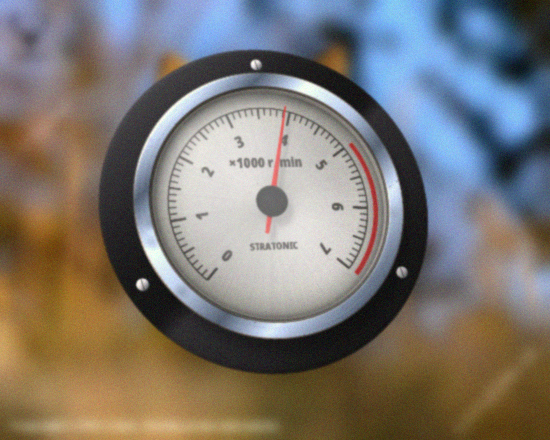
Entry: 3900; rpm
